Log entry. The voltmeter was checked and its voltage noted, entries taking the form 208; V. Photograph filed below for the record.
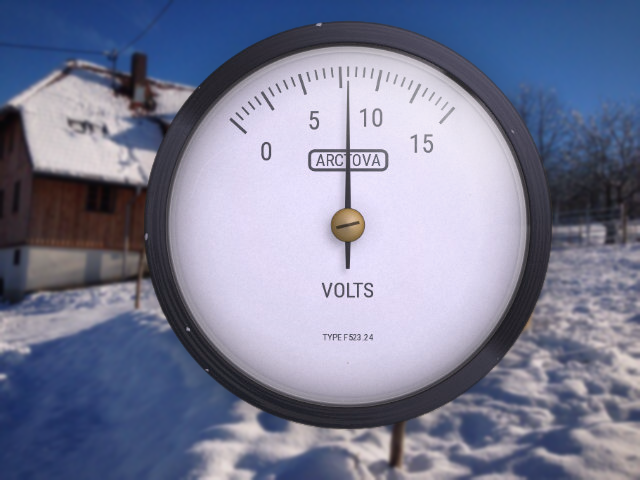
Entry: 8; V
